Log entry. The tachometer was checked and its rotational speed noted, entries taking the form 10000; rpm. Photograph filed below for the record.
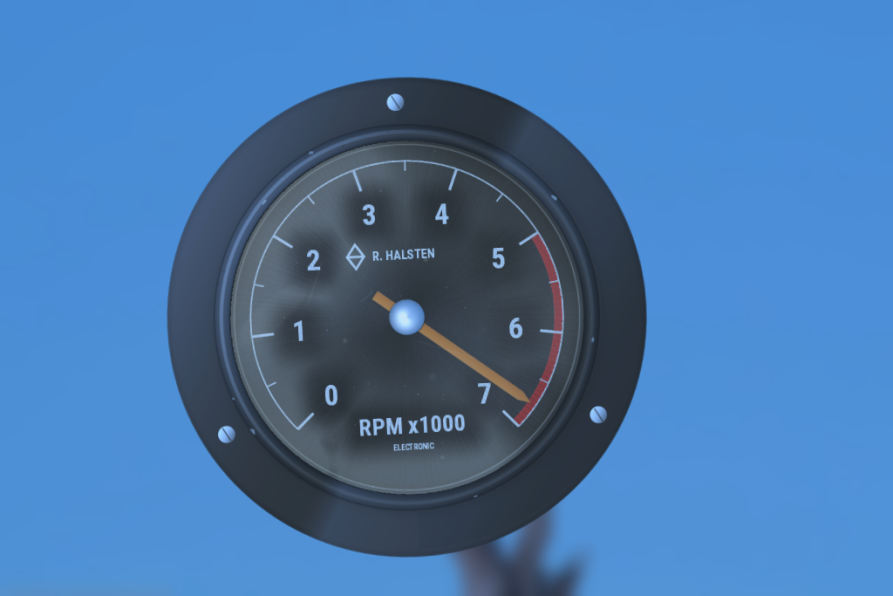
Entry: 6750; rpm
